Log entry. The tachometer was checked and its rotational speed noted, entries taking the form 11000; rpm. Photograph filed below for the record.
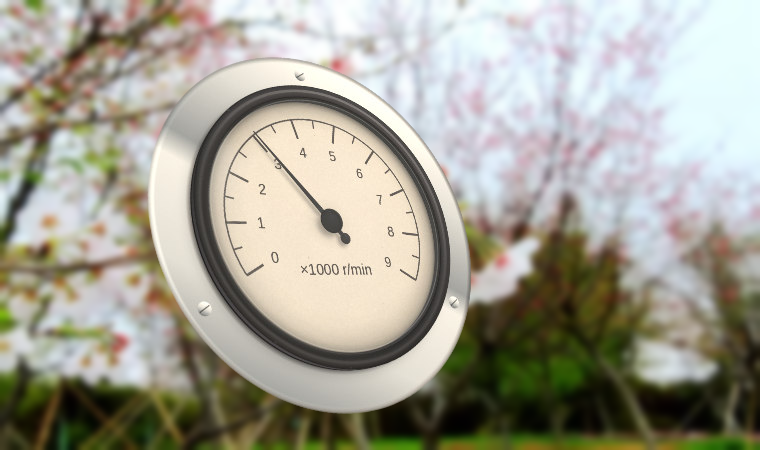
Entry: 3000; rpm
